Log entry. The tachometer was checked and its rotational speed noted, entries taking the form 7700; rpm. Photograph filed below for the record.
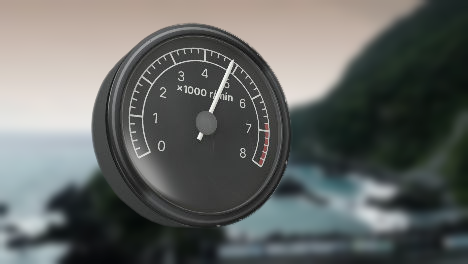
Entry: 4800; rpm
